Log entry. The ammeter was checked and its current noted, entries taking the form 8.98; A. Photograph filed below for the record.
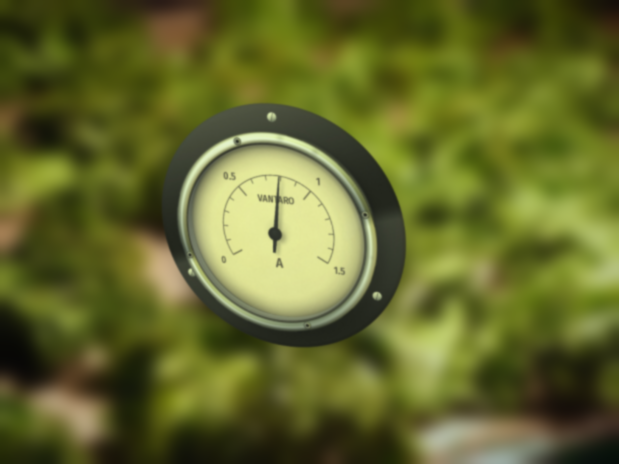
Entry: 0.8; A
